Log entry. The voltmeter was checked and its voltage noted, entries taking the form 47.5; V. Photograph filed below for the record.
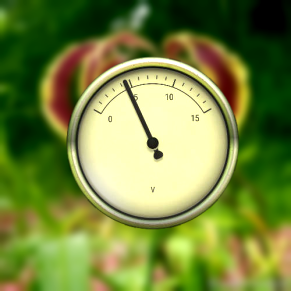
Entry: 4.5; V
